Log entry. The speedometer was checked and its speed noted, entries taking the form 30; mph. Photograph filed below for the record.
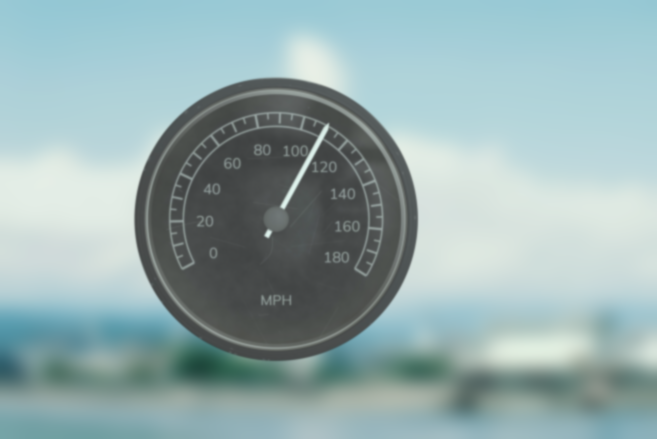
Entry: 110; mph
